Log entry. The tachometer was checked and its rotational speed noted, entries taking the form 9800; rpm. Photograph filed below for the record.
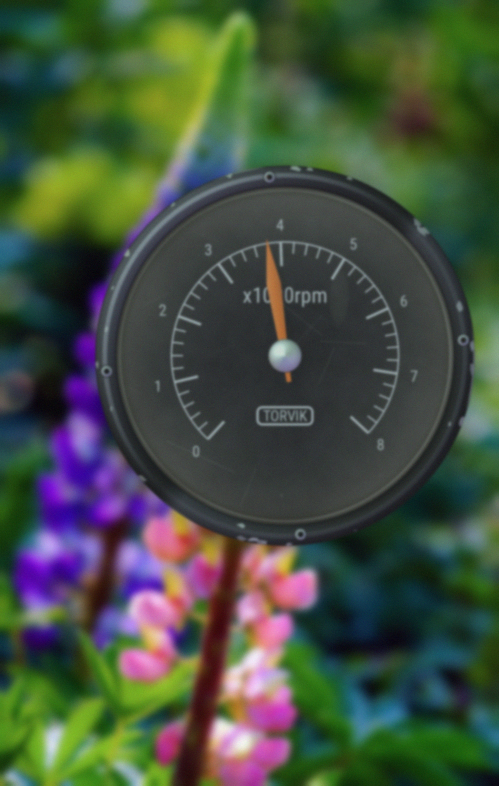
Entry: 3800; rpm
